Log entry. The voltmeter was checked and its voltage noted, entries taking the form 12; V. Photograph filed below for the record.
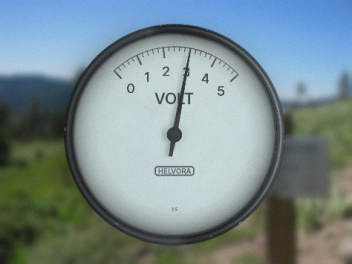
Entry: 3; V
